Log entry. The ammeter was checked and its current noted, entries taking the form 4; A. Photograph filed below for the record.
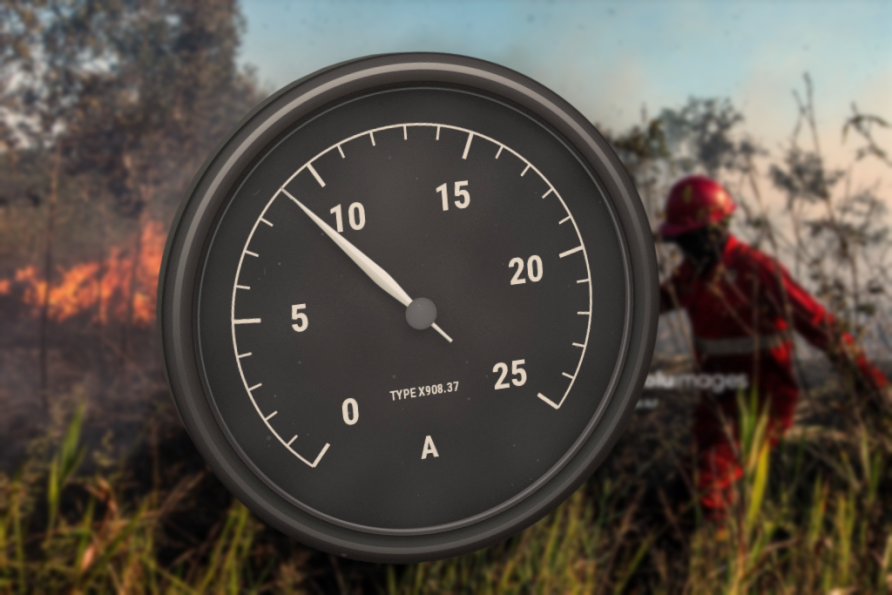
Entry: 9; A
